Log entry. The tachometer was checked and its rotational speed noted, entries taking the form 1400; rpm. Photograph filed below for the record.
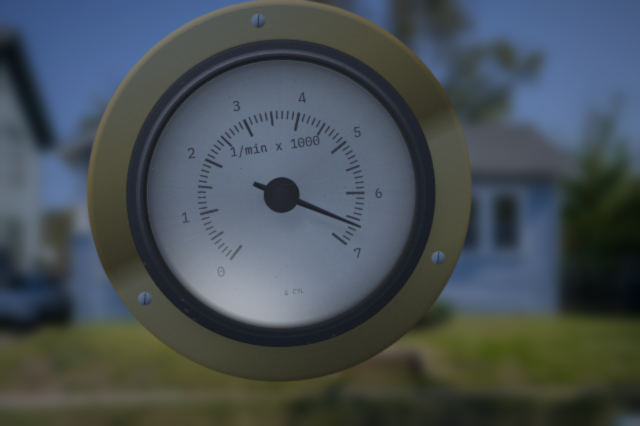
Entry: 6600; rpm
